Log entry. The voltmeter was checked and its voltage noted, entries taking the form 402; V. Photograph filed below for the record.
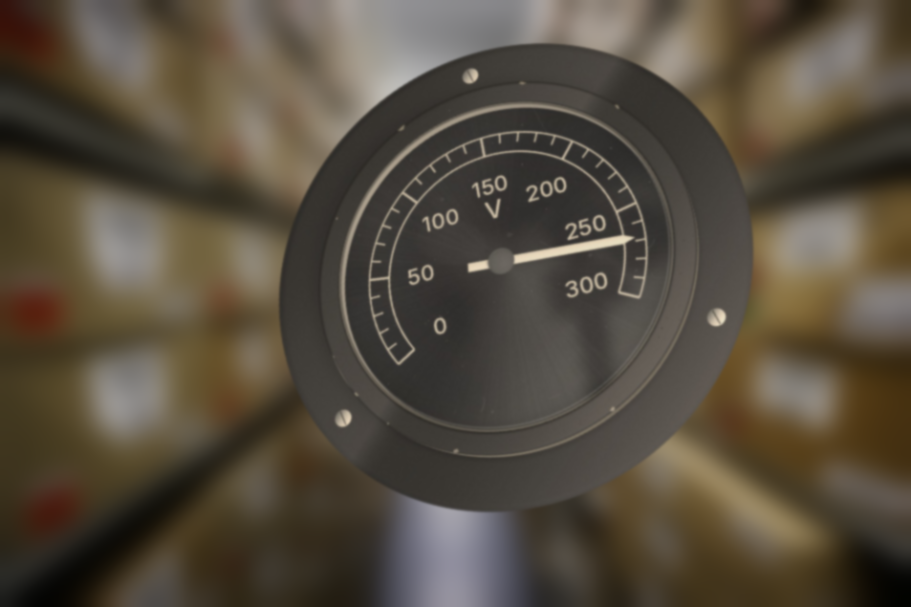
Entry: 270; V
